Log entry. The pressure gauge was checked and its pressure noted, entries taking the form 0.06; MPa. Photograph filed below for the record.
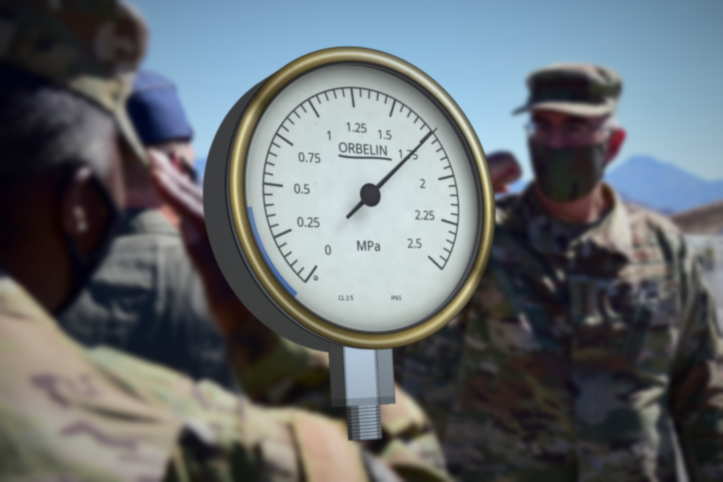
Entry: 1.75; MPa
